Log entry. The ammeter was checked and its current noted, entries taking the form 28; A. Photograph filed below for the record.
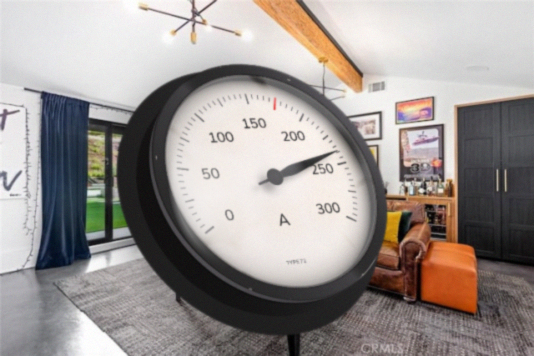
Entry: 240; A
